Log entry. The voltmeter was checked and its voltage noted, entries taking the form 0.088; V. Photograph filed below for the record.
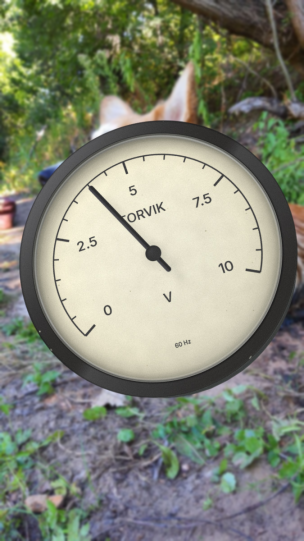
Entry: 4; V
